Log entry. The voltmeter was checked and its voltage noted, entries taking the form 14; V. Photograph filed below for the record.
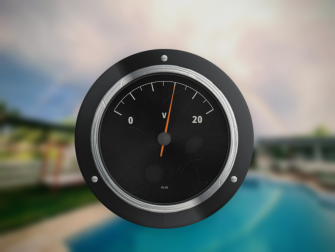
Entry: 12; V
